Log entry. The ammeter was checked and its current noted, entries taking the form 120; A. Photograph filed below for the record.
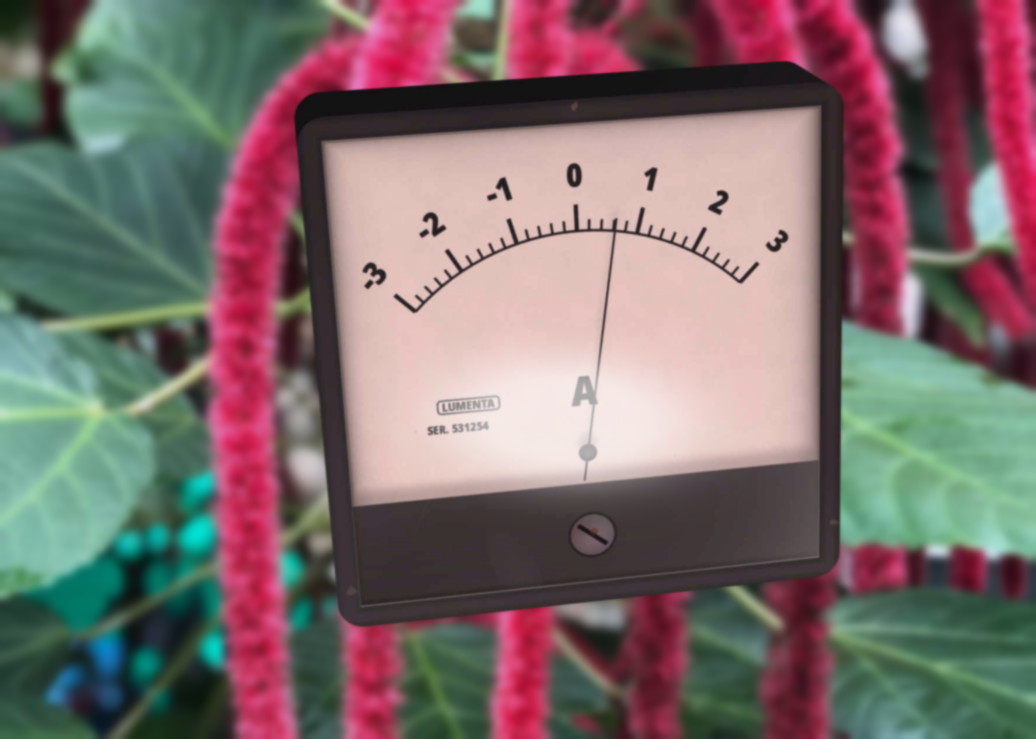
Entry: 0.6; A
